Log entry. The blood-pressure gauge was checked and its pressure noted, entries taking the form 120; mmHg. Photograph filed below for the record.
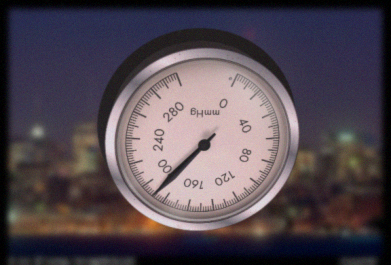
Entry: 190; mmHg
